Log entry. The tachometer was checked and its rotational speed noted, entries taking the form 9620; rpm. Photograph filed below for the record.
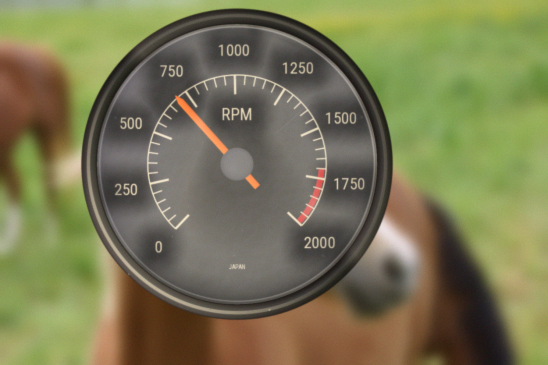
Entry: 700; rpm
